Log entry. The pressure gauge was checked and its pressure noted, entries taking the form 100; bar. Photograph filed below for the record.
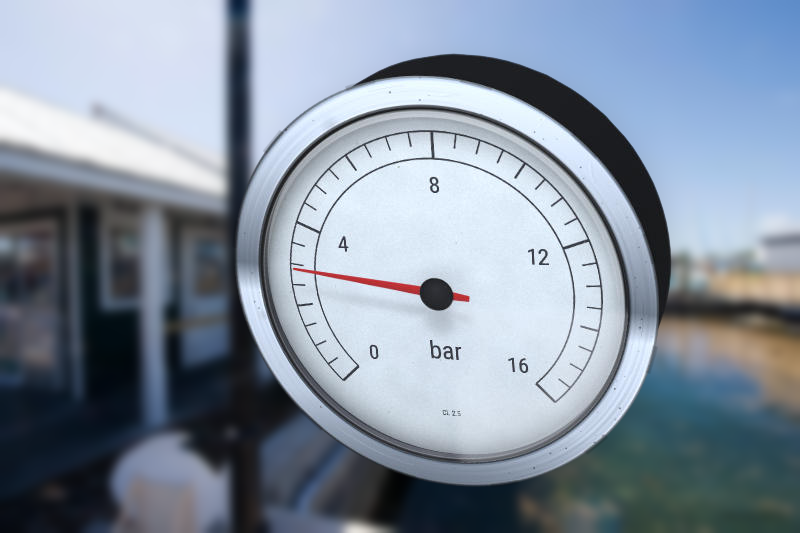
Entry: 3; bar
